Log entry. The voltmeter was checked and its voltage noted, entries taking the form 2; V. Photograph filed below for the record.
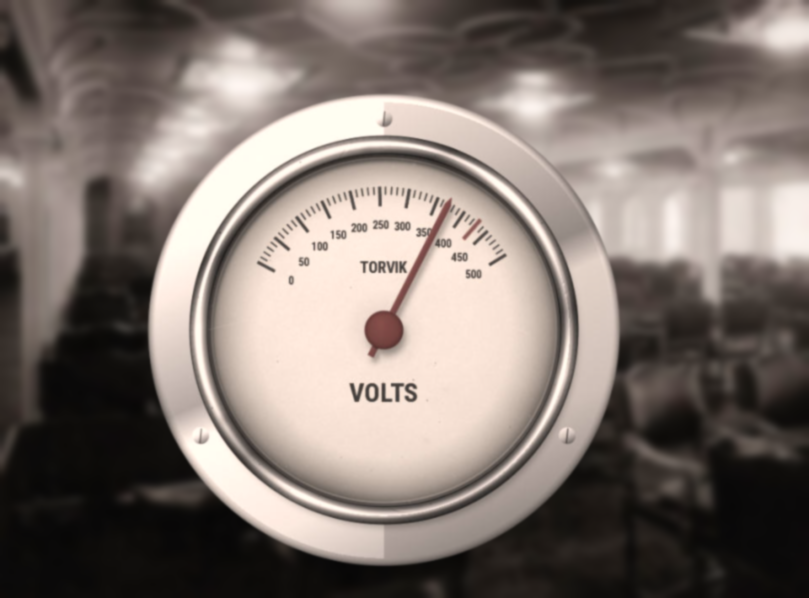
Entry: 370; V
